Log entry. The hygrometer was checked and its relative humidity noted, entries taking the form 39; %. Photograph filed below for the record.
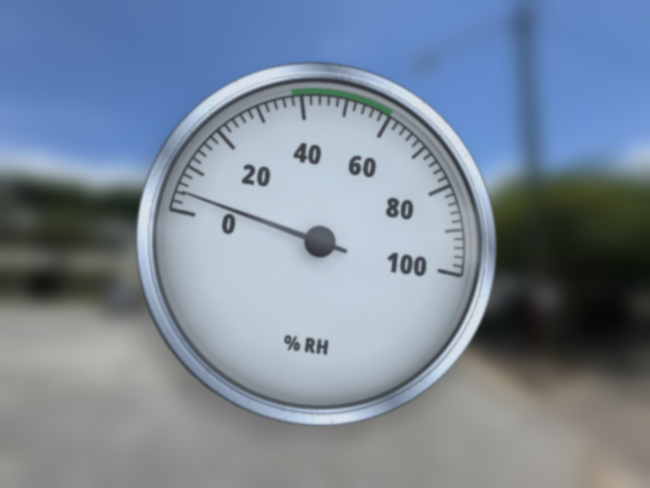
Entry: 4; %
